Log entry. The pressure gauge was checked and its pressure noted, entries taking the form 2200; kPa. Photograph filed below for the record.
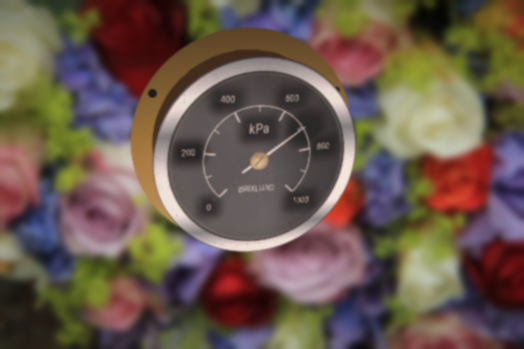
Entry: 700; kPa
